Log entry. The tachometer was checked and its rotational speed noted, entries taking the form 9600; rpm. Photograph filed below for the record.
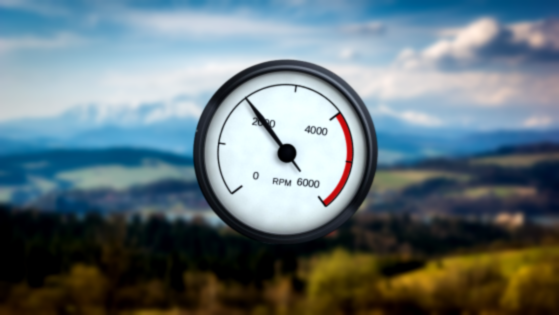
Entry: 2000; rpm
